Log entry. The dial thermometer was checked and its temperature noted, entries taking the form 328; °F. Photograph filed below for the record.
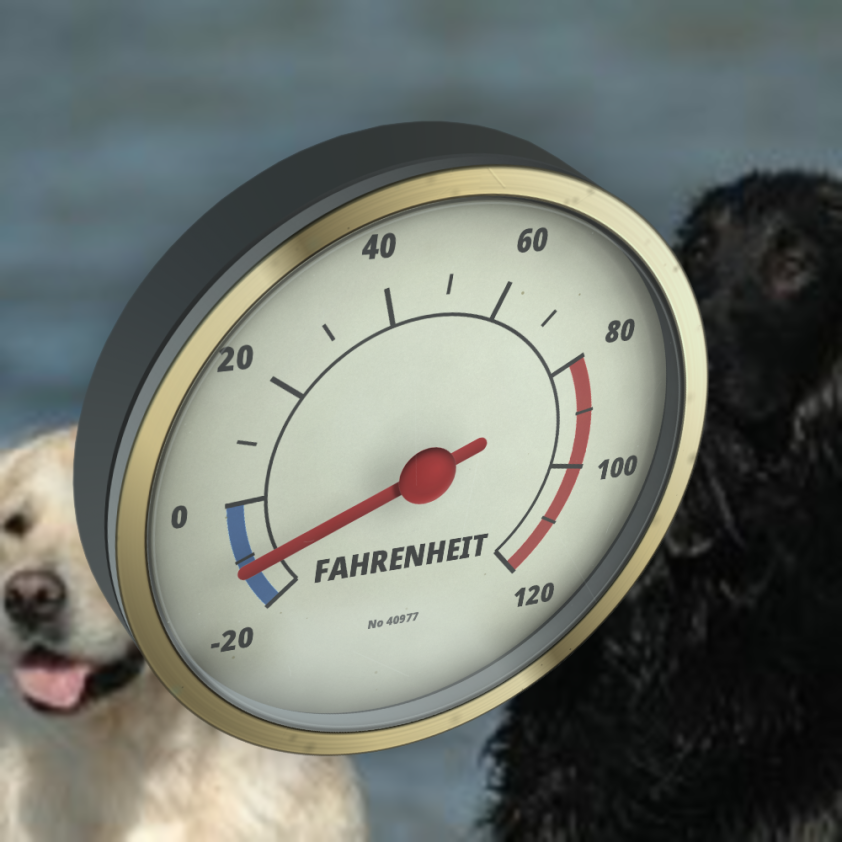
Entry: -10; °F
